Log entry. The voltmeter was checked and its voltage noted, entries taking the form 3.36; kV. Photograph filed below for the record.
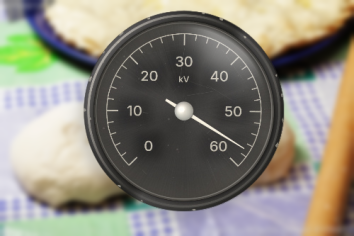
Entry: 57; kV
